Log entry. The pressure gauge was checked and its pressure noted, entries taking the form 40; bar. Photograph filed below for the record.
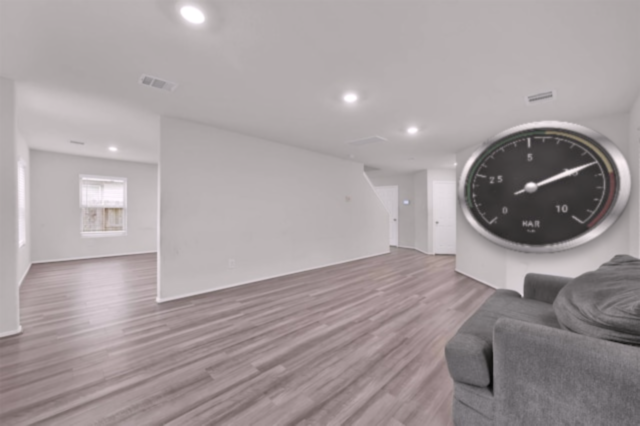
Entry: 7.5; bar
